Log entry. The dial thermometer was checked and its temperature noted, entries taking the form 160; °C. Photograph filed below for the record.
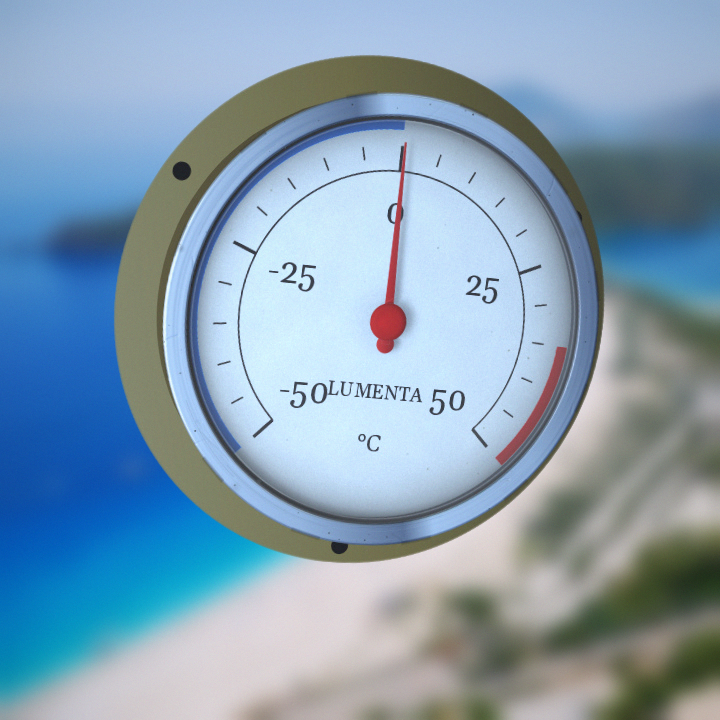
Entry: 0; °C
